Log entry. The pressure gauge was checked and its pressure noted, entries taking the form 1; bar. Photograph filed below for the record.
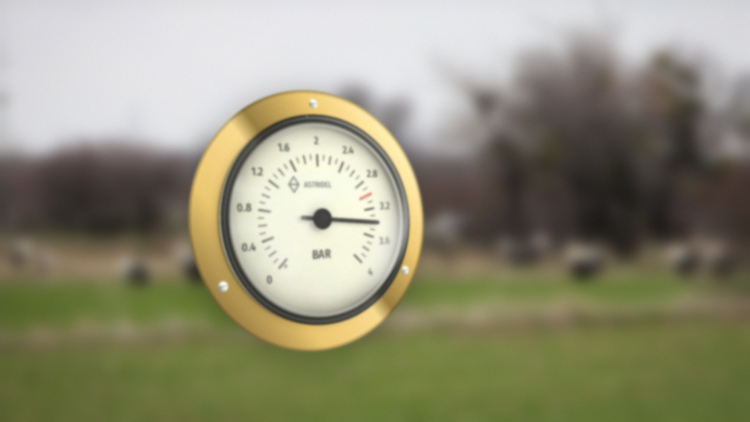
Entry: 3.4; bar
